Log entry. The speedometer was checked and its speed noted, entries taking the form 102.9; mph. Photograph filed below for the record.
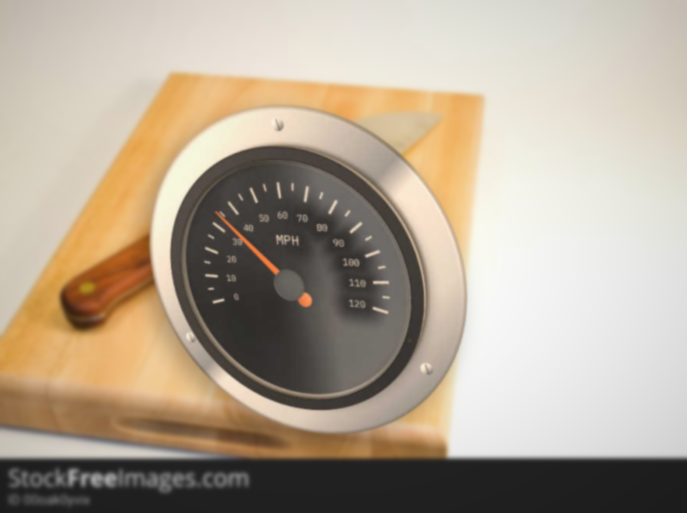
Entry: 35; mph
